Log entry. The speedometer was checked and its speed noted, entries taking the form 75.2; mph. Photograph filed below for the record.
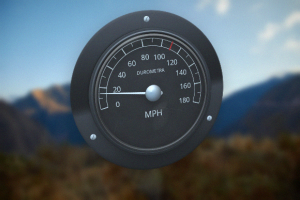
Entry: 15; mph
